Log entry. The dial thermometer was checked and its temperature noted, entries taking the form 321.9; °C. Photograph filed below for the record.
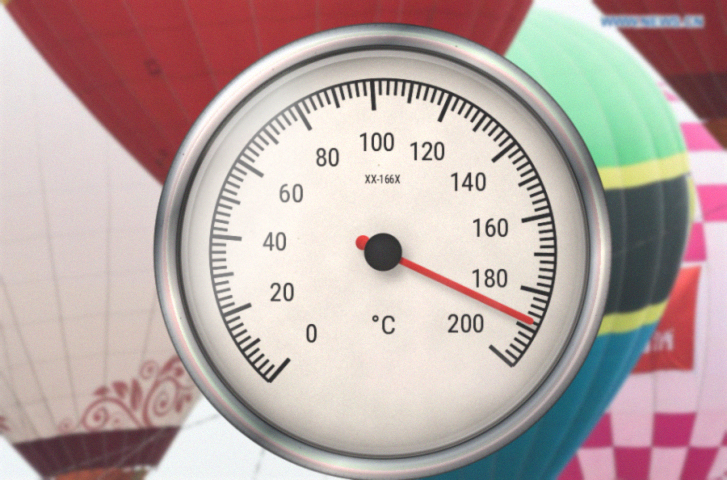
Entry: 188; °C
